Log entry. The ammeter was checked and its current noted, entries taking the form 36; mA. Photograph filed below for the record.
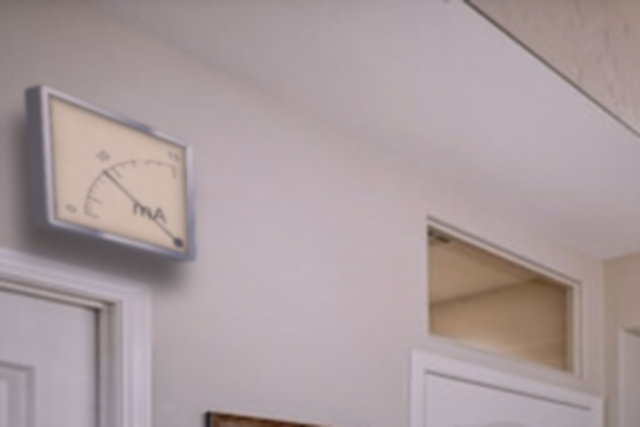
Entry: 9; mA
